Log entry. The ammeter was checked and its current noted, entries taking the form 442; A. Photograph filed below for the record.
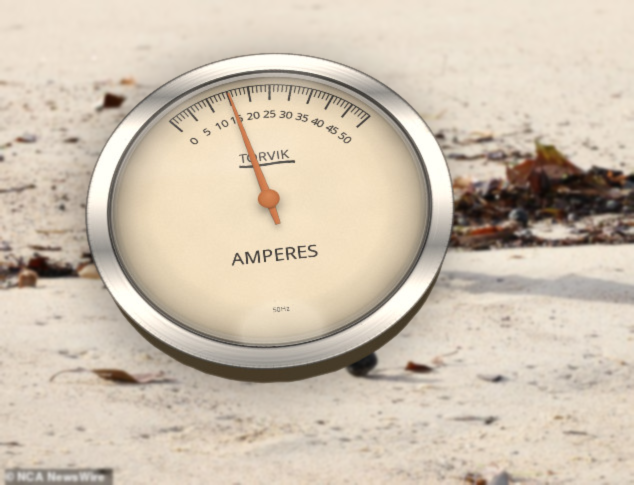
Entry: 15; A
